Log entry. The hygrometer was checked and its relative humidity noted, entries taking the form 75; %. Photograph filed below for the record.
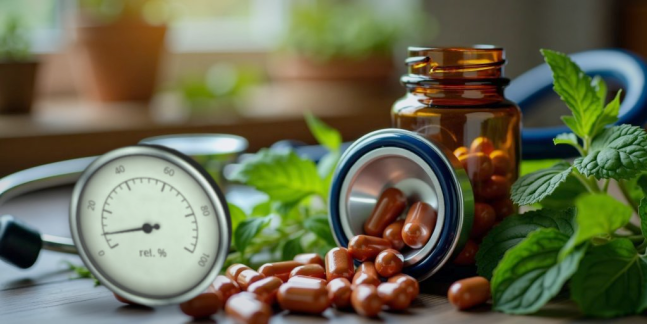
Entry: 8; %
